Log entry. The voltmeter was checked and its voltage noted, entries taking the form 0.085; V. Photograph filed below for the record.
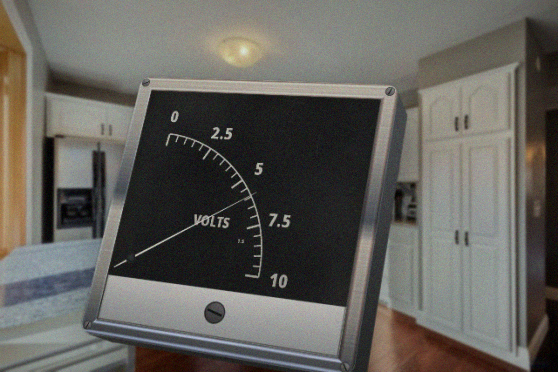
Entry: 6; V
